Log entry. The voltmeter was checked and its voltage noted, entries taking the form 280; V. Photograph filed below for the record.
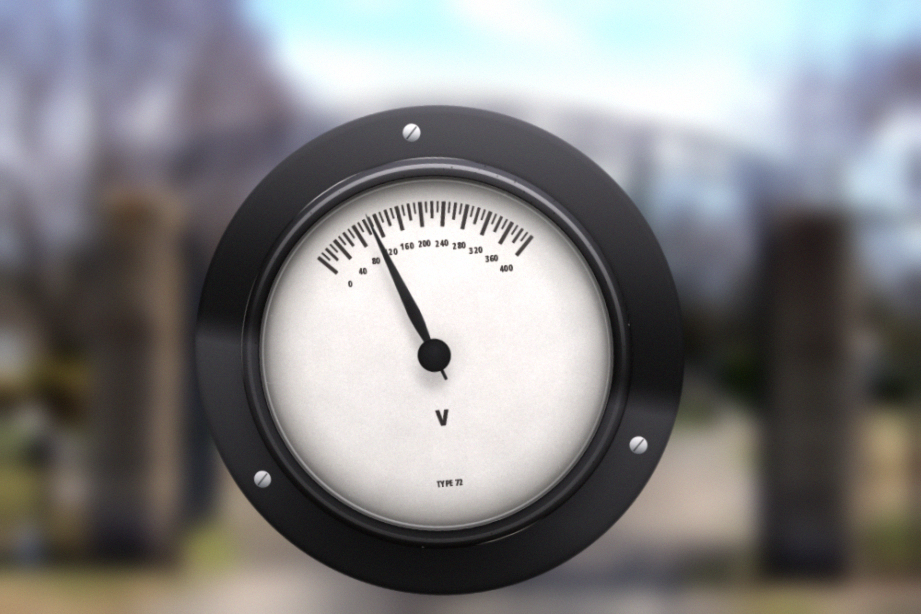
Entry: 110; V
